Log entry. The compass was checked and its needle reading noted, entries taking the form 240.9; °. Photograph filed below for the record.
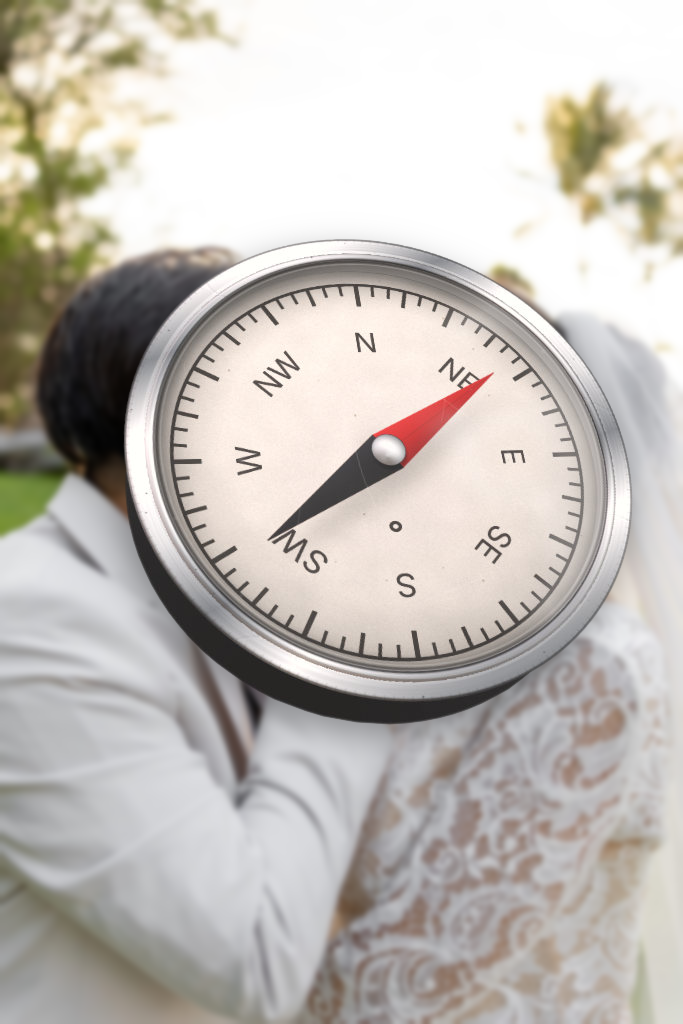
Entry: 55; °
